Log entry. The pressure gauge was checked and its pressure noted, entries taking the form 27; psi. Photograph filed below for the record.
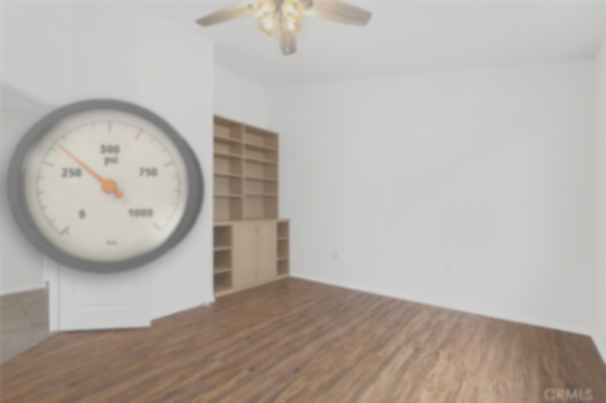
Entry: 325; psi
